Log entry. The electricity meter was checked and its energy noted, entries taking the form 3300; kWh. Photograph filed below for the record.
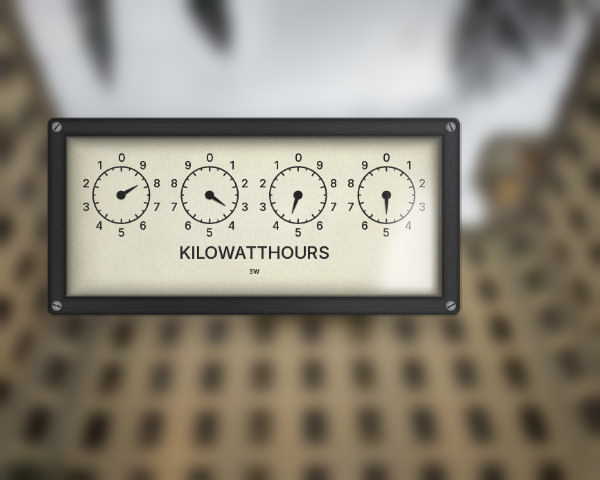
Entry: 8345; kWh
